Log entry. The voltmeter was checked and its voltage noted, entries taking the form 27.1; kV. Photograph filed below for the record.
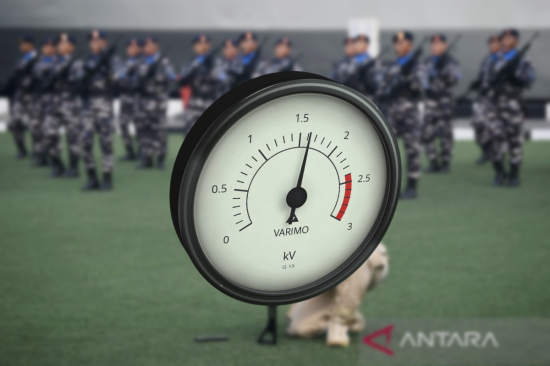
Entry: 1.6; kV
